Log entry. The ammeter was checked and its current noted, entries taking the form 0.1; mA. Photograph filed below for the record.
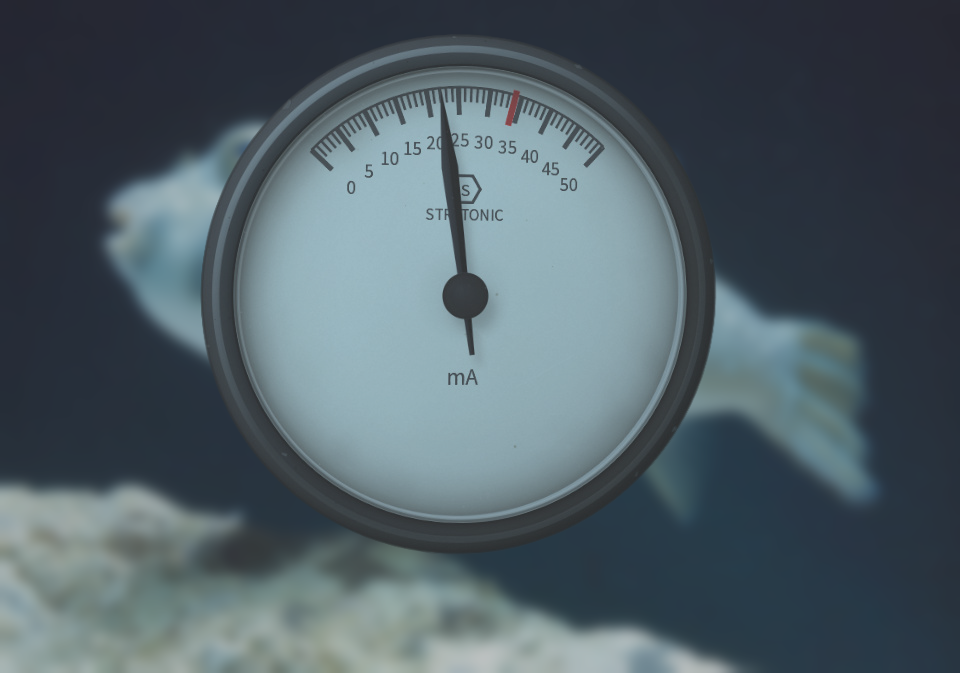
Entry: 22; mA
